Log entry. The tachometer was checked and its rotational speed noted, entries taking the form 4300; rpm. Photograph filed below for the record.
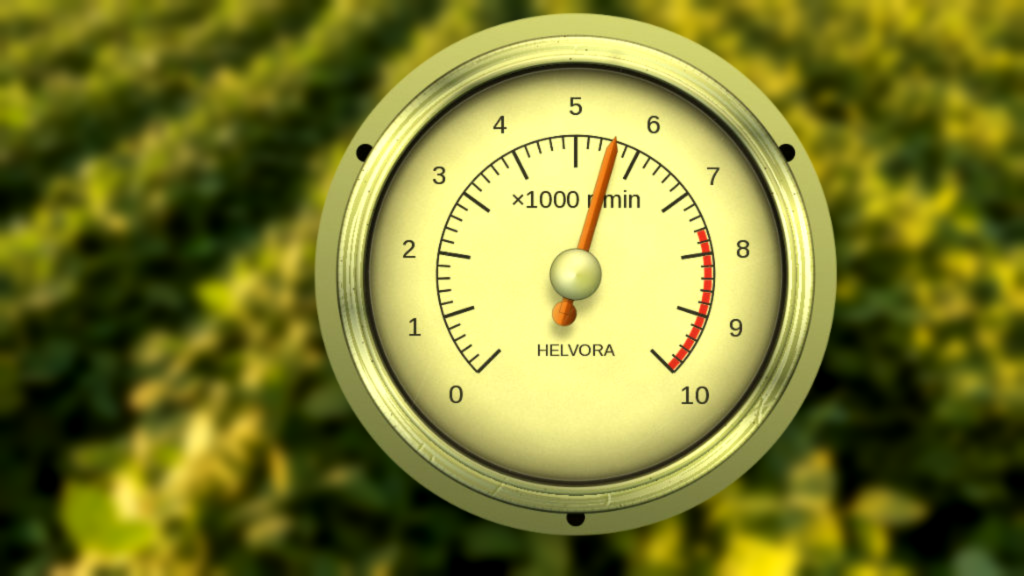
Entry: 5600; rpm
